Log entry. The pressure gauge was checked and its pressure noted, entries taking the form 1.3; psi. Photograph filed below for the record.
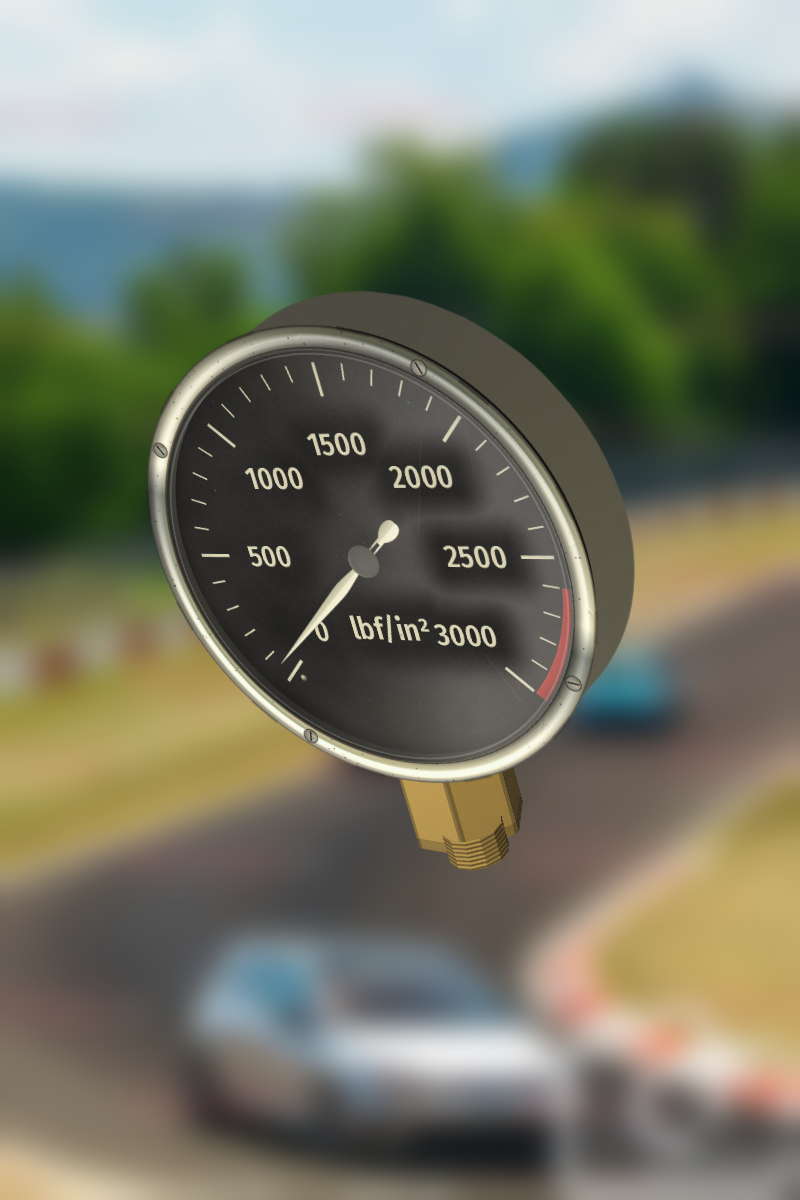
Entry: 50; psi
